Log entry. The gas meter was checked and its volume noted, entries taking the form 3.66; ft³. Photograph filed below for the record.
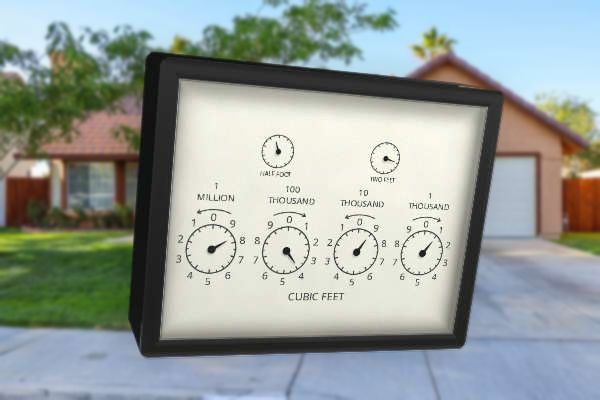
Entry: 839100; ft³
